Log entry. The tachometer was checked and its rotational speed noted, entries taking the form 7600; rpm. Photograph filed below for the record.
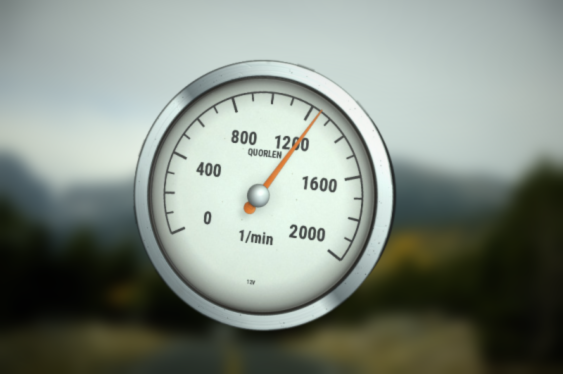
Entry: 1250; rpm
